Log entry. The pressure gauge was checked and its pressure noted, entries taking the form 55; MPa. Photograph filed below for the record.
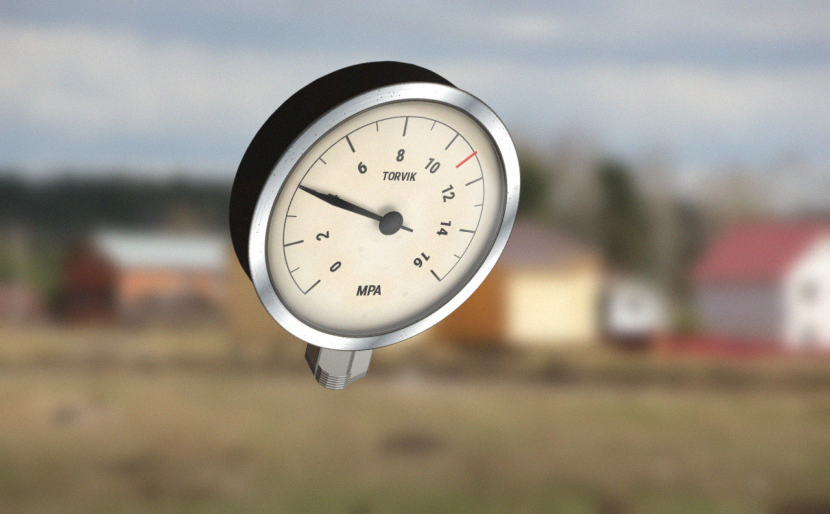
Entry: 4; MPa
